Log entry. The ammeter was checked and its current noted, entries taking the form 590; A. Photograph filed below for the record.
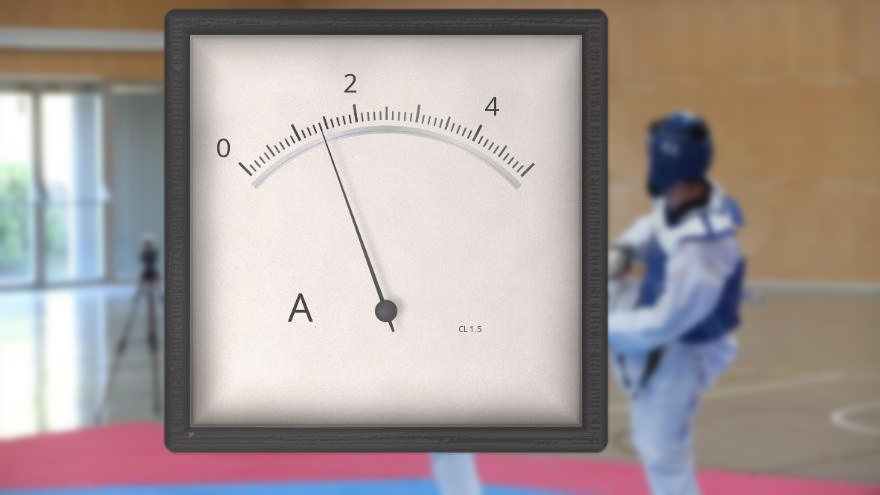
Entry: 1.4; A
